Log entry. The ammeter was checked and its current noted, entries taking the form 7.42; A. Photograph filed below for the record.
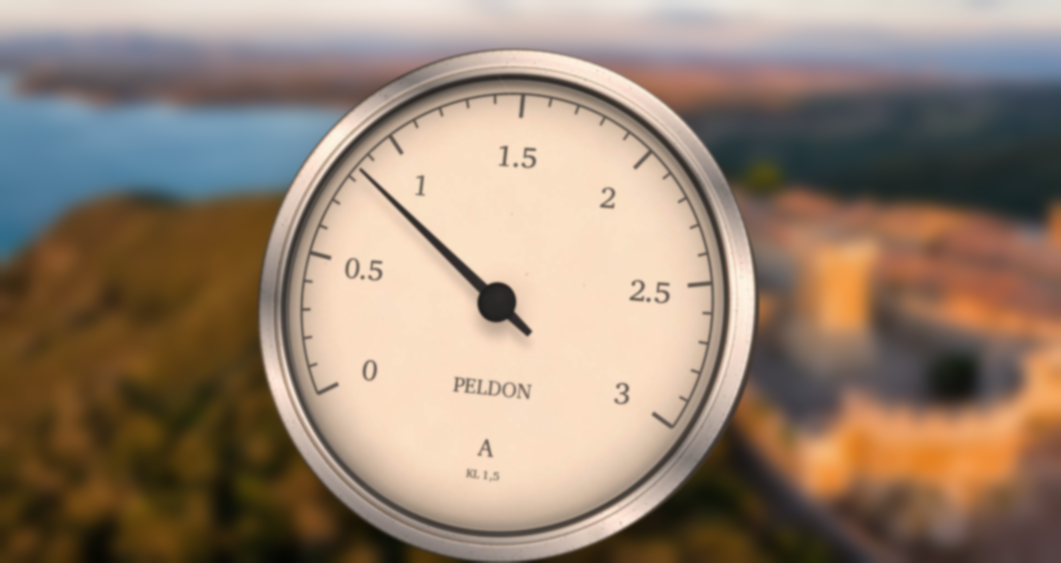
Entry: 0.85; A
